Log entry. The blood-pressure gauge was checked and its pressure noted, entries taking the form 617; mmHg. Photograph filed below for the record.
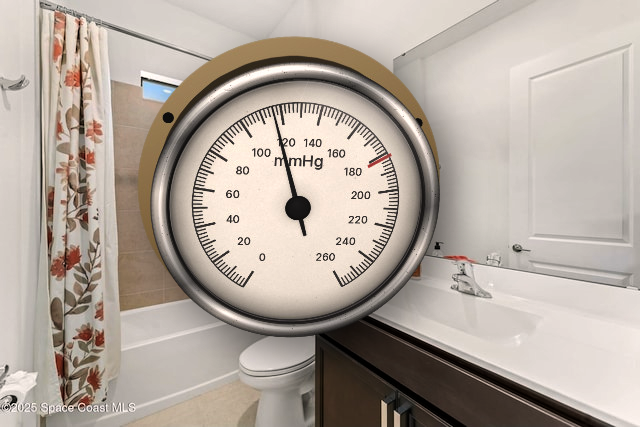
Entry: 116; mmHg
